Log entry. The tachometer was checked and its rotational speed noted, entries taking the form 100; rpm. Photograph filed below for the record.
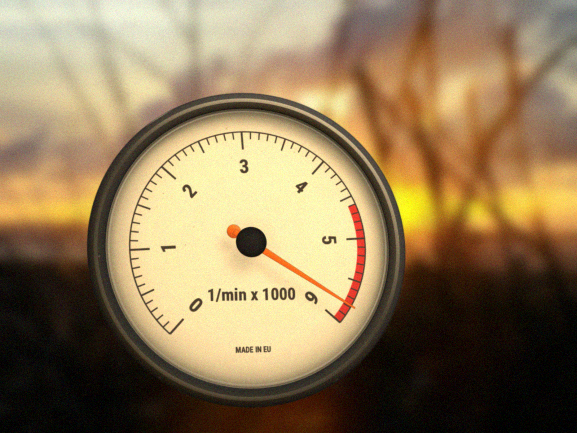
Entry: 5800; rpm
